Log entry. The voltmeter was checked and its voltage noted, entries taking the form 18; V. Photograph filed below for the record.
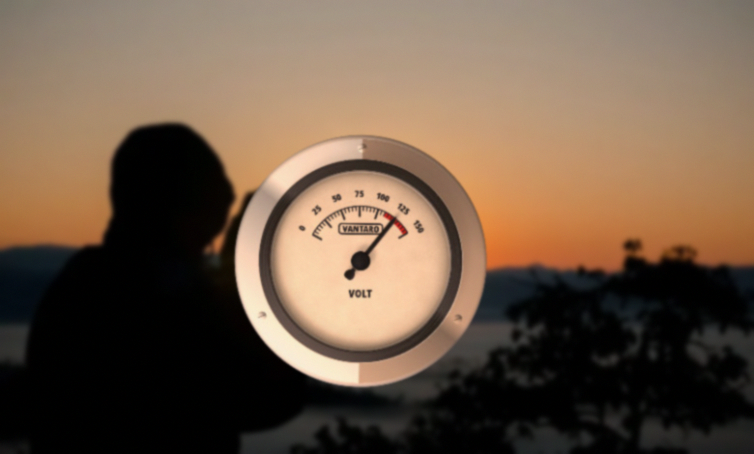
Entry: 125; V
